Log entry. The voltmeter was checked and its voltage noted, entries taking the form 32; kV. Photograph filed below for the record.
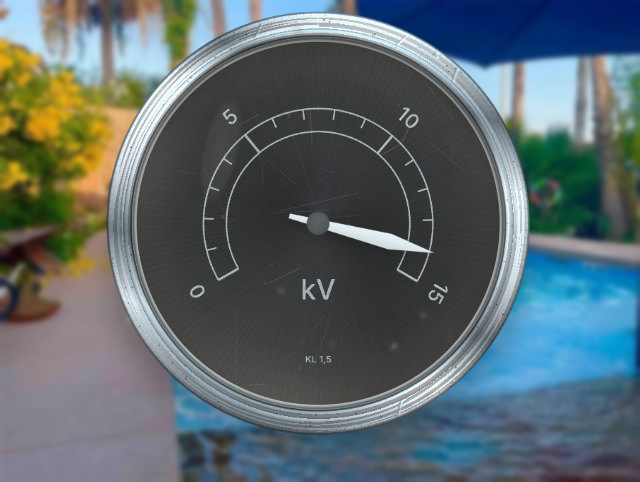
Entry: 14; kV
